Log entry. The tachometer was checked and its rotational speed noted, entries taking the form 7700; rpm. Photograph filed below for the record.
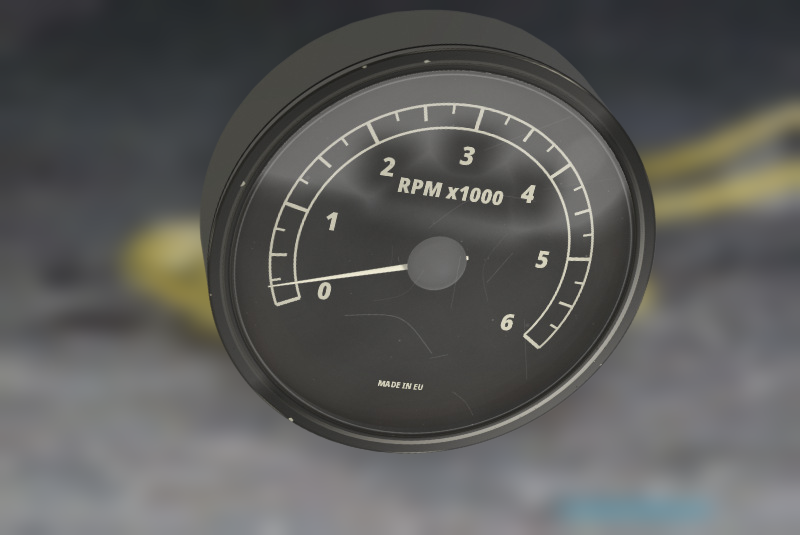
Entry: 250; rpm
